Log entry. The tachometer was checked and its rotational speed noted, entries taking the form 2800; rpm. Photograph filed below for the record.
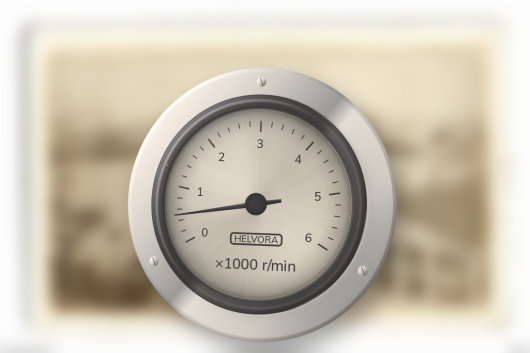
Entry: 500; rpm
